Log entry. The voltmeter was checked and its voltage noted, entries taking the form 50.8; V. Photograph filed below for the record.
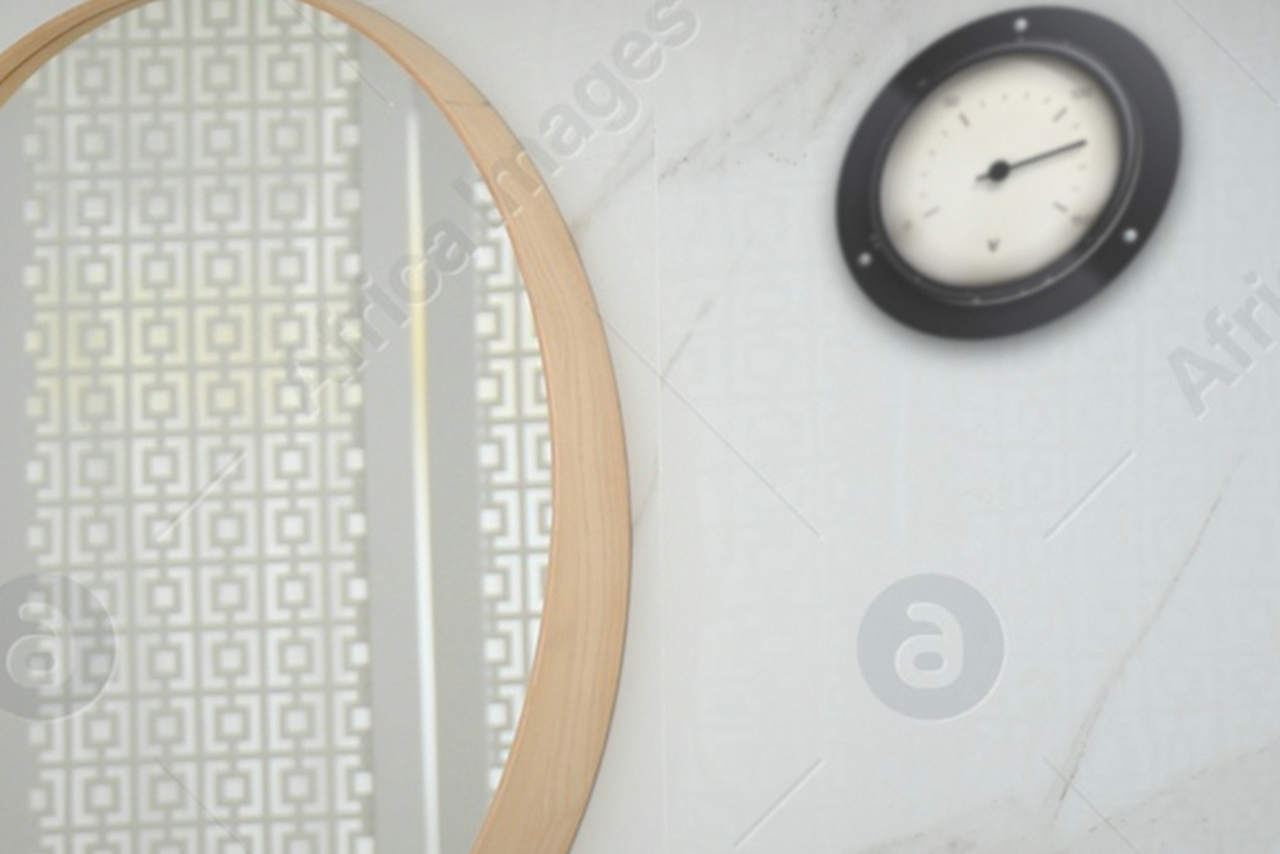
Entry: 120; V
